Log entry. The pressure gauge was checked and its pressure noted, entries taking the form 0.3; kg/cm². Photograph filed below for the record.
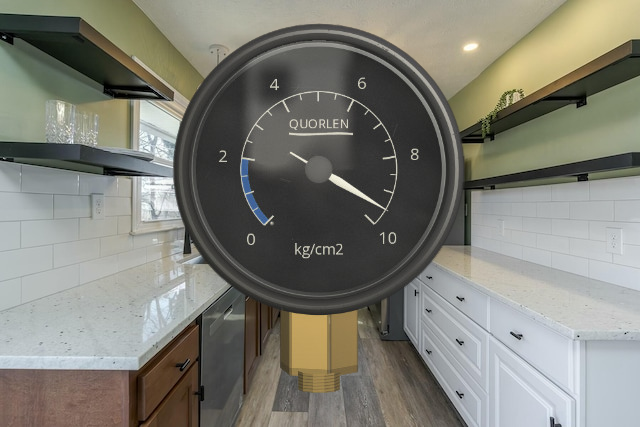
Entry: 9.5; kg/cm²
